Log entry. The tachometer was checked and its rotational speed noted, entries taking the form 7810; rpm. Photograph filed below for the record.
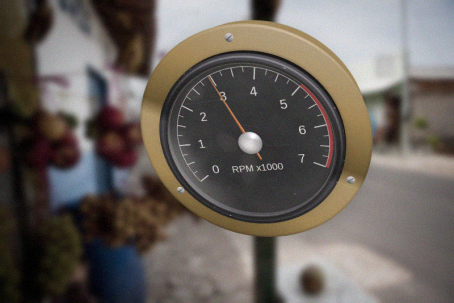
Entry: 3000; rpm
